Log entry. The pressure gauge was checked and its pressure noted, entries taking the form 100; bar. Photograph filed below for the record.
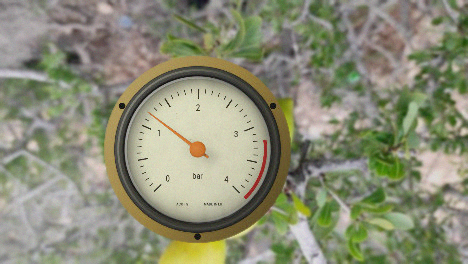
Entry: 1.2; bar
